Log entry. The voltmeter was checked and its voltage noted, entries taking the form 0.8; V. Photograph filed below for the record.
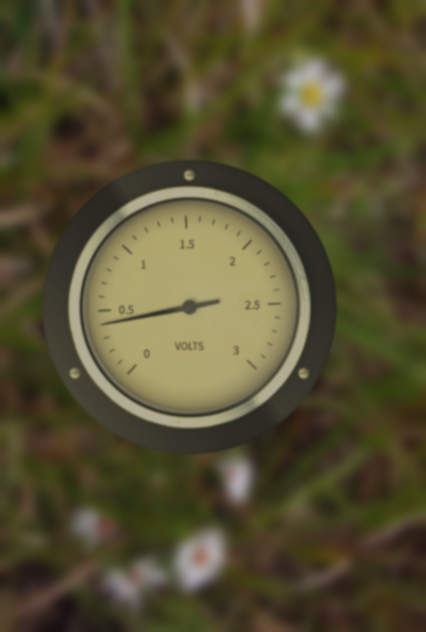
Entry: 0.4; V
